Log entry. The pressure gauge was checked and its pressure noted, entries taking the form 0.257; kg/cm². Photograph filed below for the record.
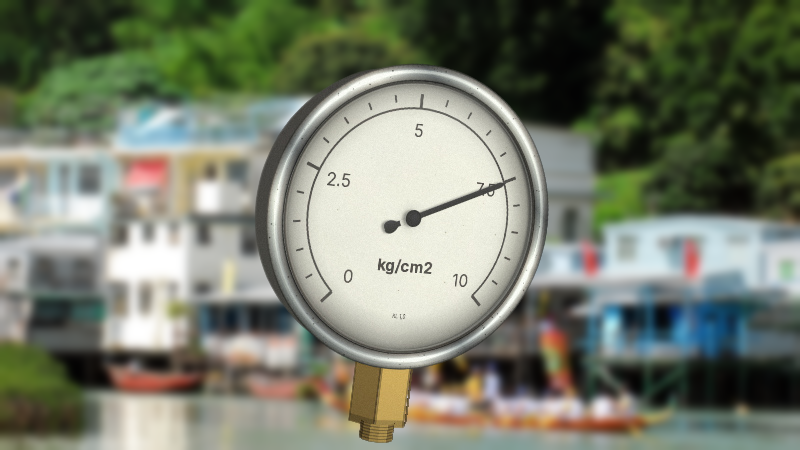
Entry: 7.5; kg/cm²
